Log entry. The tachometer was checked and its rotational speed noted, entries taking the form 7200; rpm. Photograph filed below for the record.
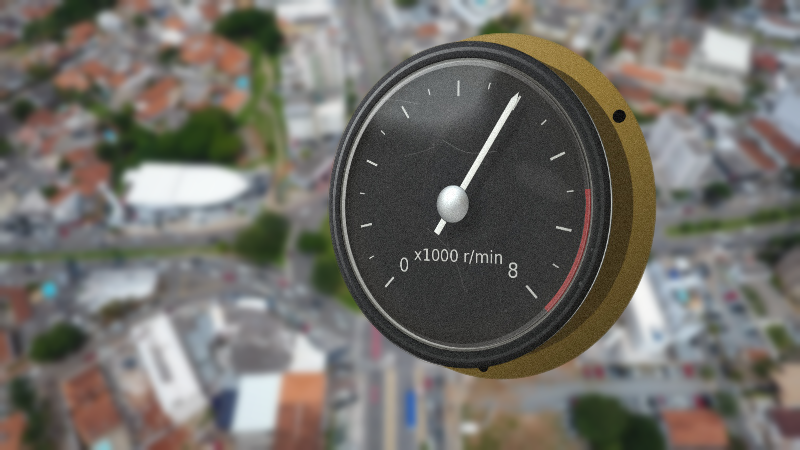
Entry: 5000; rpm
